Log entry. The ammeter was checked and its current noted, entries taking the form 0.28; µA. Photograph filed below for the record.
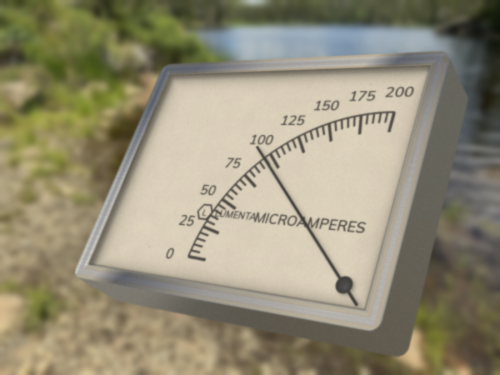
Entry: 95; µA
